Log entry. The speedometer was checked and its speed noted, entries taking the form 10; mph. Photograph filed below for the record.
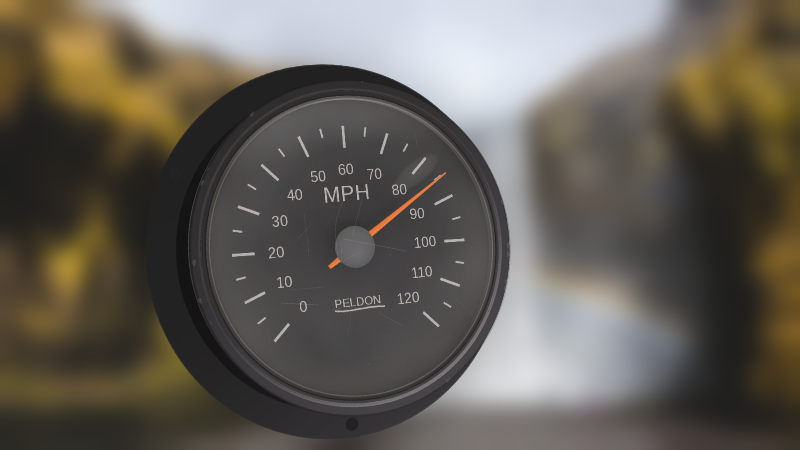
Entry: 85; mph
